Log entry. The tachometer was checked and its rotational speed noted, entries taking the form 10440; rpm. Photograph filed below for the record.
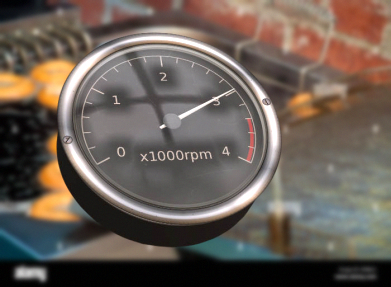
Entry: 3000; rpm
